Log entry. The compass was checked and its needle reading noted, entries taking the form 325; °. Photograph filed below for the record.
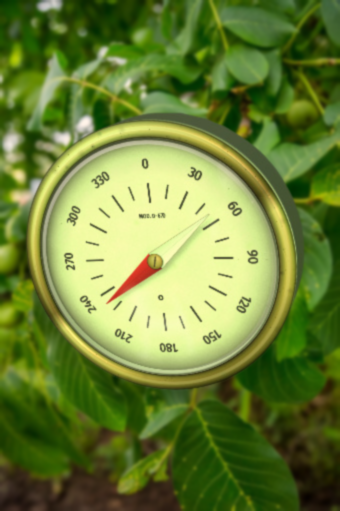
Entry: 232.5; °
